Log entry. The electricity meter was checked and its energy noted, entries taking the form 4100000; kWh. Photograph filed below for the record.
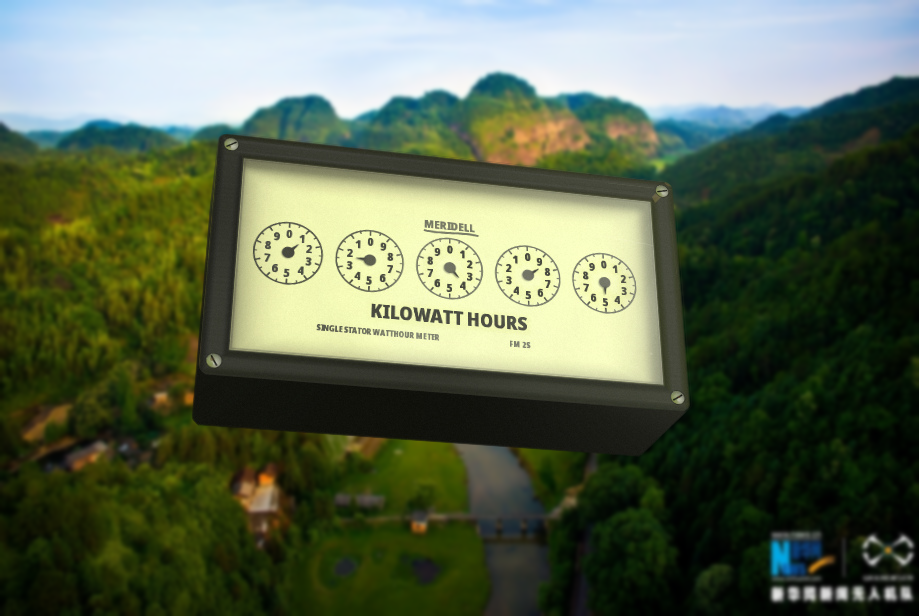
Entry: 12385; kWh
